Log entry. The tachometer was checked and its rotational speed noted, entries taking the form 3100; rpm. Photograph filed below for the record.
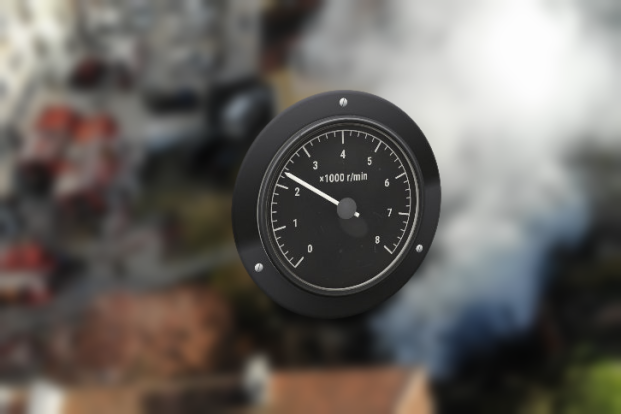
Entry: 2300; rpm
